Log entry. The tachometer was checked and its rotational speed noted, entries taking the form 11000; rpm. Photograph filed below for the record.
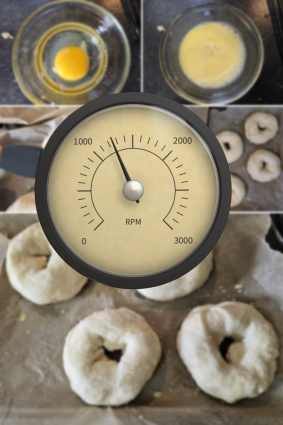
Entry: 1250; rpm
